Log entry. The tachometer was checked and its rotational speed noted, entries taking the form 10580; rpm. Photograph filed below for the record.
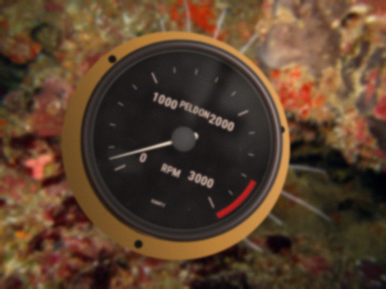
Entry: 100; rpm
